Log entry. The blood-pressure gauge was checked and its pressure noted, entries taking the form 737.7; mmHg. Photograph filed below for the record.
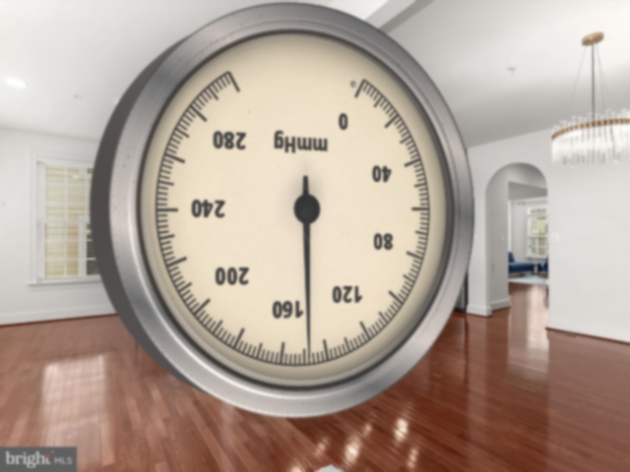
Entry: 150; mmHg
